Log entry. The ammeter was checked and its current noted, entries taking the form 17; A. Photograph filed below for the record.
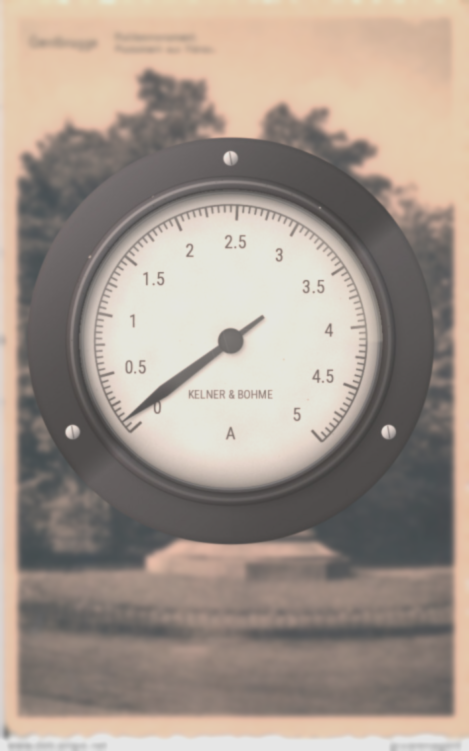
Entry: 0.1; A
